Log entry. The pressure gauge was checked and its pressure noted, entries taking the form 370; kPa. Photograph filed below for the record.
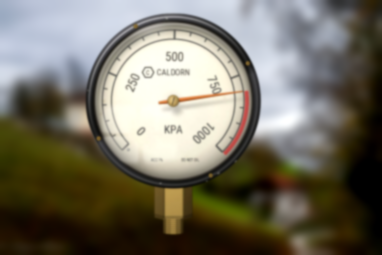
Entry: 800; kPa
